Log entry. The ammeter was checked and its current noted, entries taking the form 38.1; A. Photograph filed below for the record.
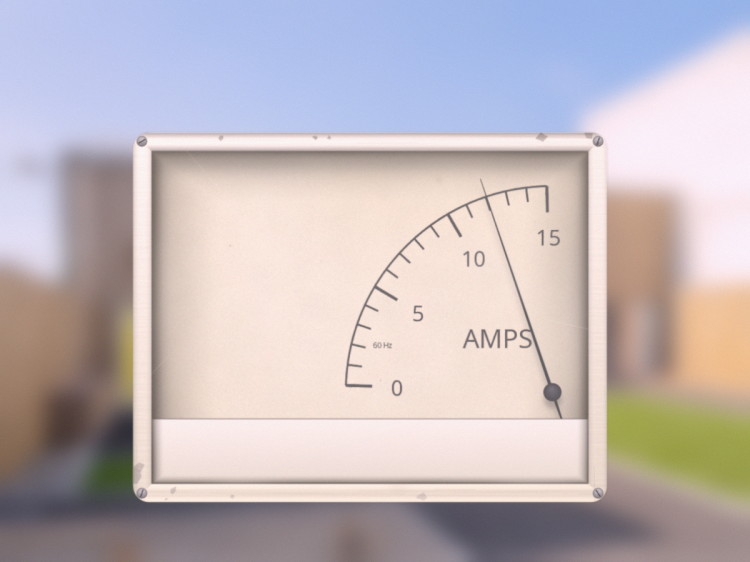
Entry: 12; A
